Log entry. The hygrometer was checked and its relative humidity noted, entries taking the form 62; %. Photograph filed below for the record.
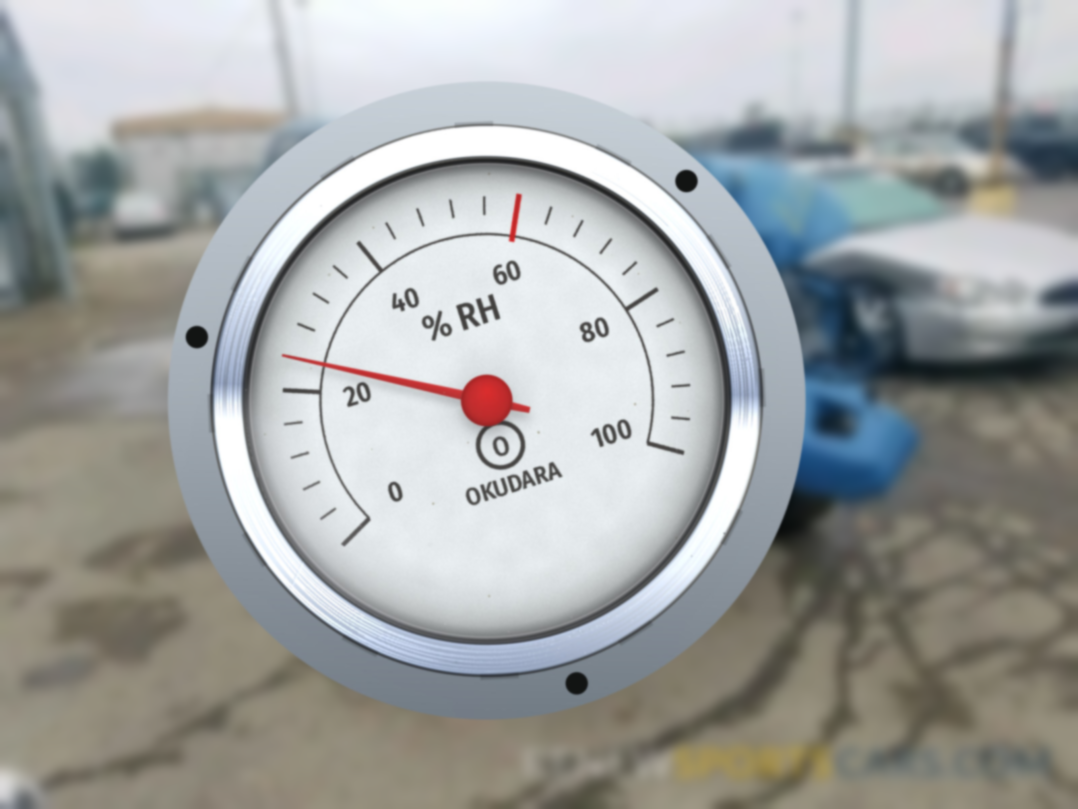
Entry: 24; %
